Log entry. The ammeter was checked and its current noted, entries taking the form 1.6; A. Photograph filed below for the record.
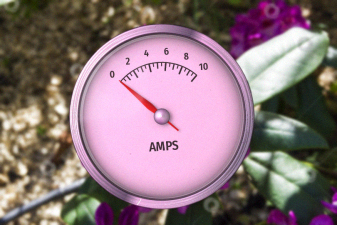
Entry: 0; A
